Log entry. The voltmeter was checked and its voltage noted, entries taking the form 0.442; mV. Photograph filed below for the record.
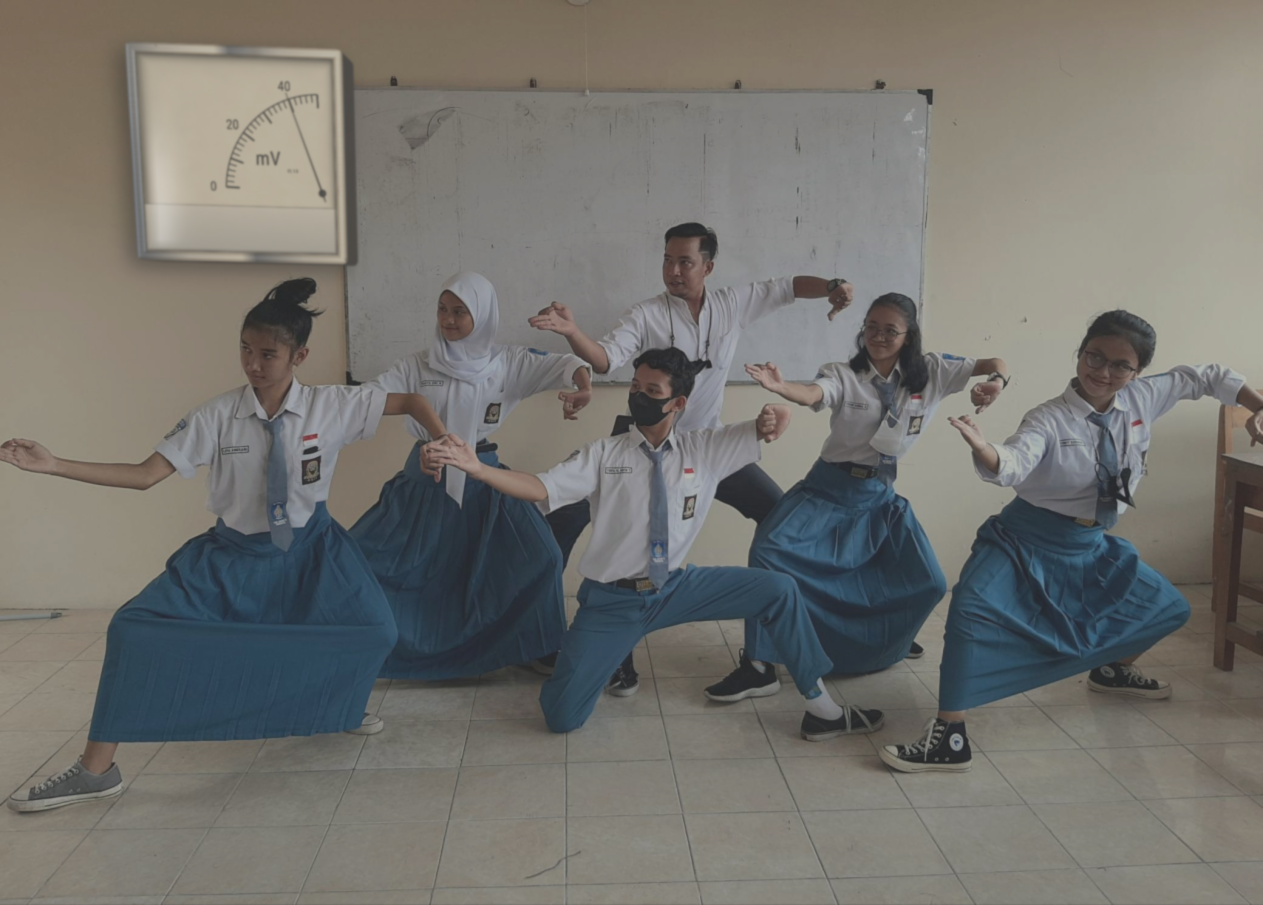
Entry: 40; mV
